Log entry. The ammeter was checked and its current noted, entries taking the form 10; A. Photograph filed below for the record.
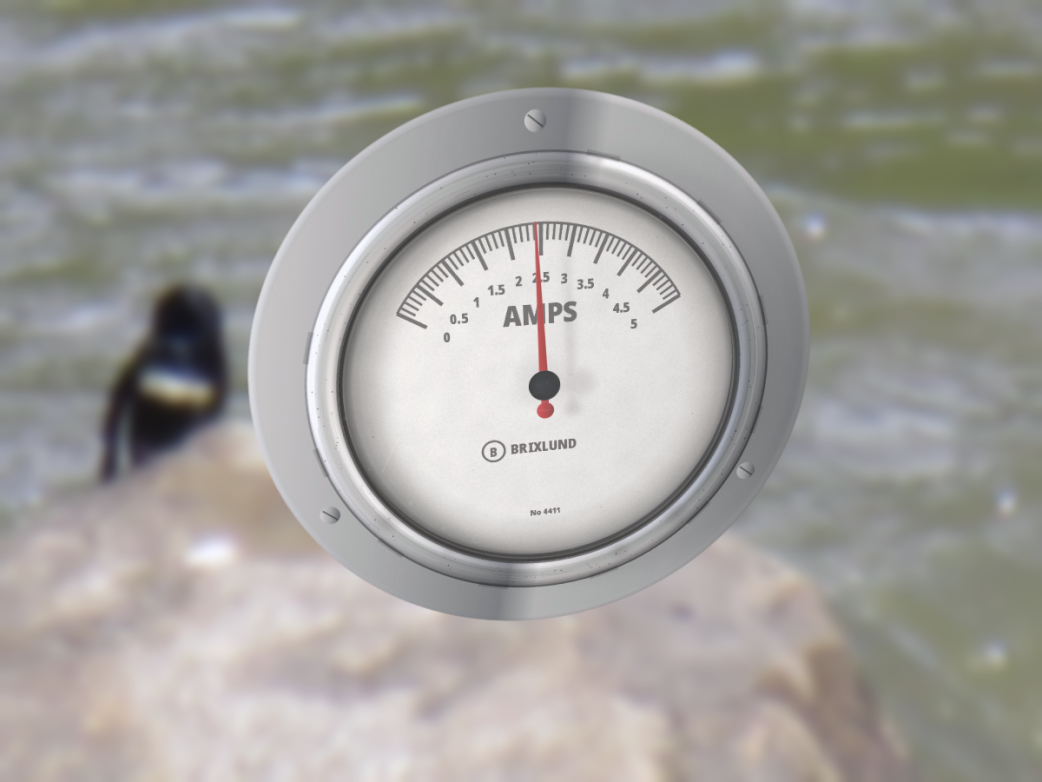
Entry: 2.4; A
